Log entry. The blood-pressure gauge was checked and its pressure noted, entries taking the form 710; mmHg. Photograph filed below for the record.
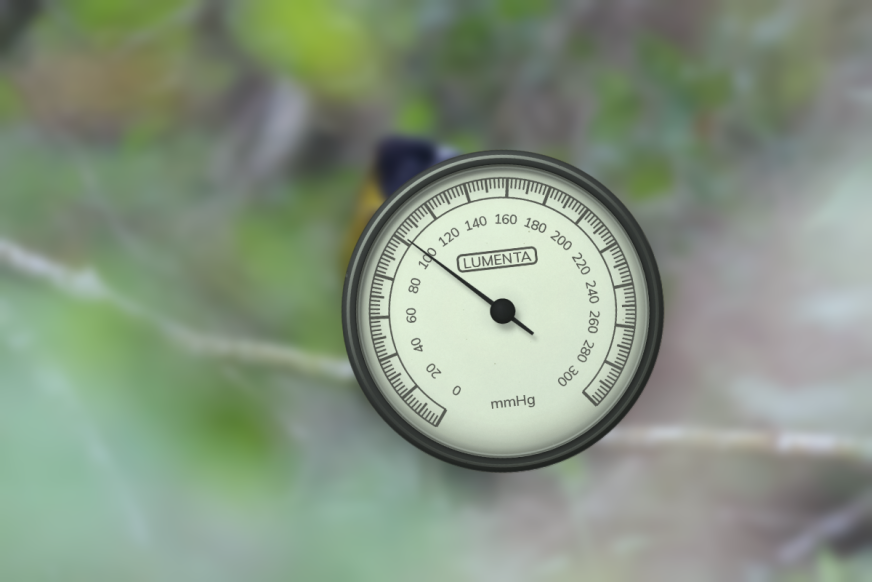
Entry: 102; mmHg
